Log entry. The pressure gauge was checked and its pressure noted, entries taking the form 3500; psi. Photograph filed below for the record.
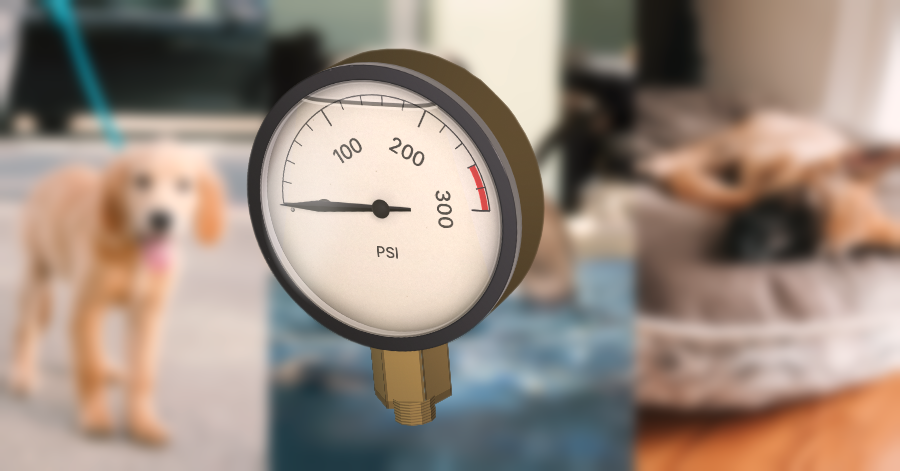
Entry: 0; psi
